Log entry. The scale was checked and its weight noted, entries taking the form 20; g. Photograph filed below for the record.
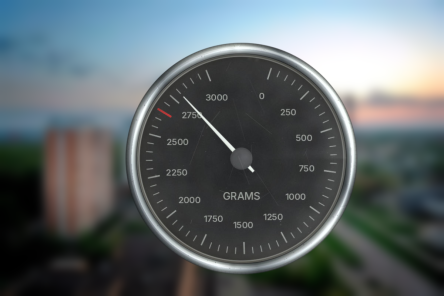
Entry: 2800; g
